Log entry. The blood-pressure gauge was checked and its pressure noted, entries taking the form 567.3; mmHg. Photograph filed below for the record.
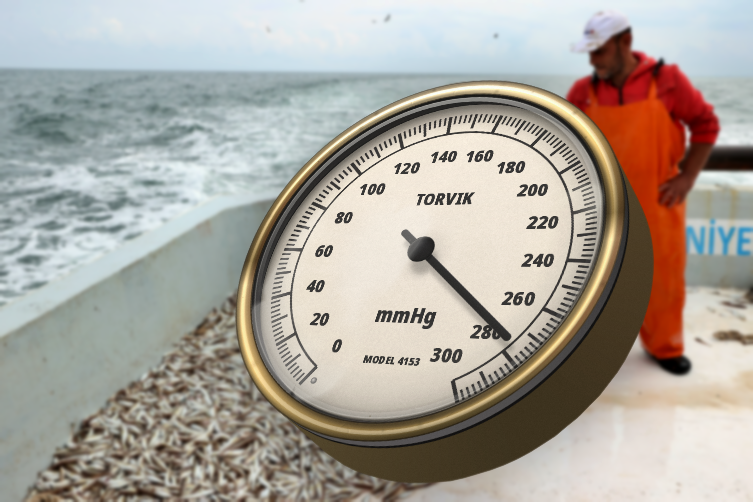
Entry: 276; mmHg
